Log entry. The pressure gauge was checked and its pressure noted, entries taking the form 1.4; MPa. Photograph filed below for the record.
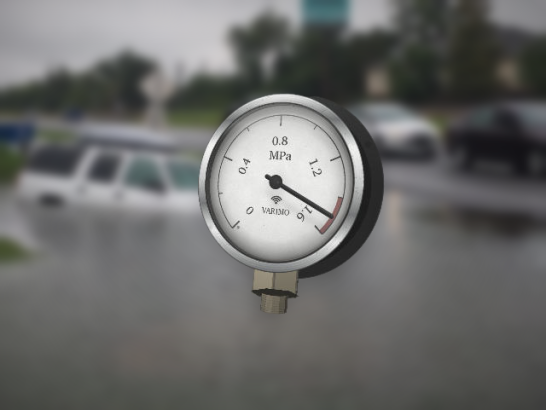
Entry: 1.5; MPa
